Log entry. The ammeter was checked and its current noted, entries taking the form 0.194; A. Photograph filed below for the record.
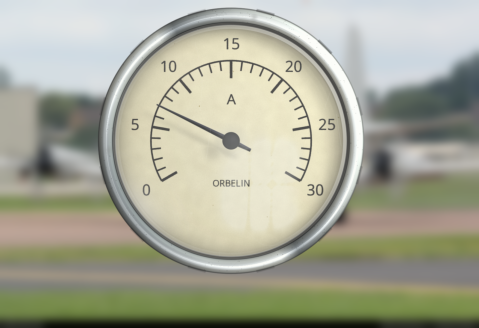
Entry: 7; A
